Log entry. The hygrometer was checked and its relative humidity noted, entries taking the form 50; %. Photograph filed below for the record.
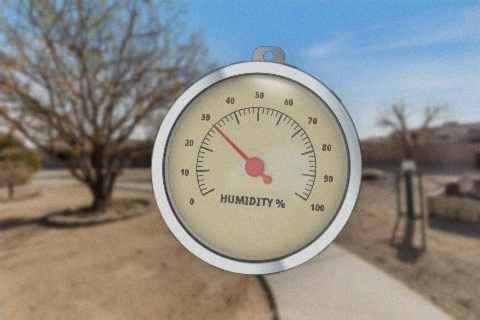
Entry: 30; %
